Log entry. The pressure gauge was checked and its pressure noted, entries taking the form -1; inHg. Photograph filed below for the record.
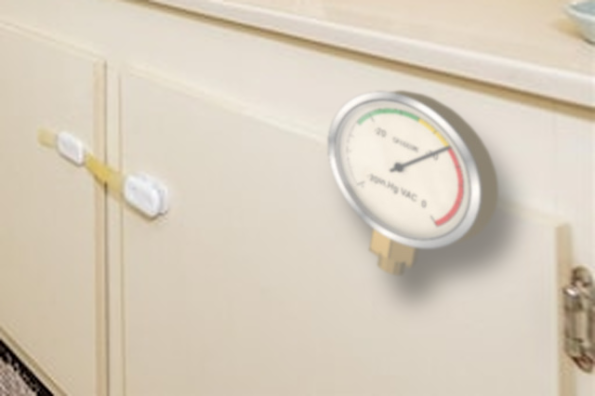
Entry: -10; inHg
